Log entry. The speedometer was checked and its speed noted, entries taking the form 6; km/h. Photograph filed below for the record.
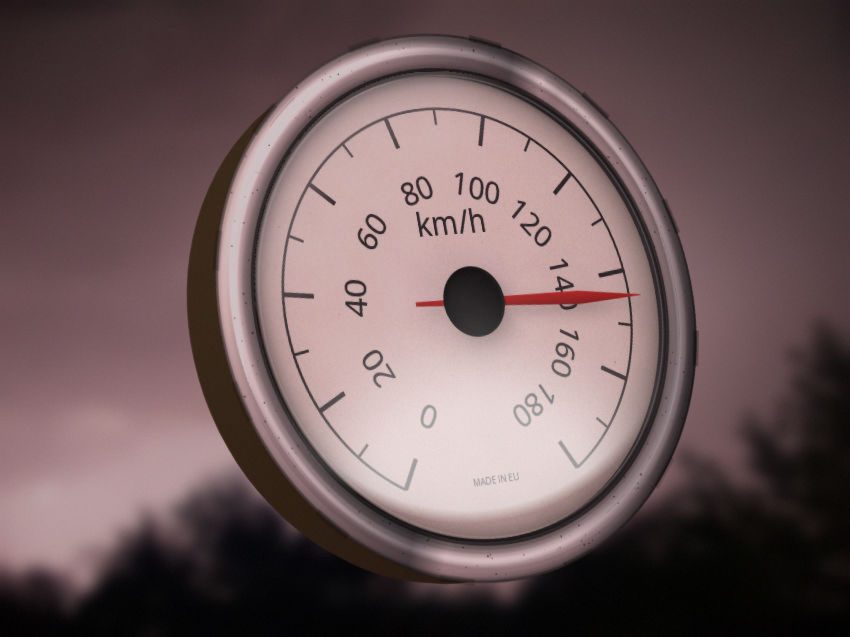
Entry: 145; km/h
